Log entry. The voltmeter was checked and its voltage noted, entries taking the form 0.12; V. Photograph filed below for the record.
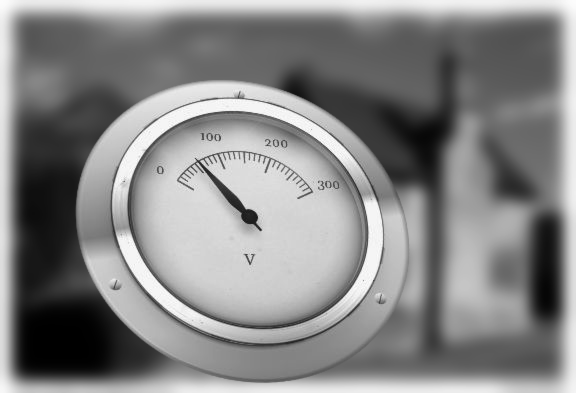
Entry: 50; V
